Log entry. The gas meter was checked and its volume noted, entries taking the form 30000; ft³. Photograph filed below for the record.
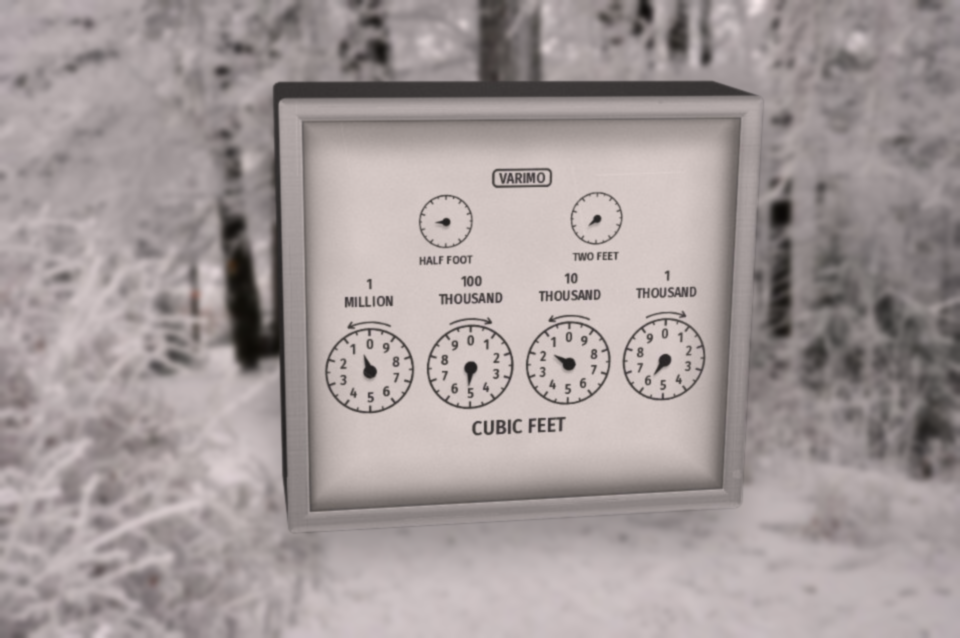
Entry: 51600; ft³
